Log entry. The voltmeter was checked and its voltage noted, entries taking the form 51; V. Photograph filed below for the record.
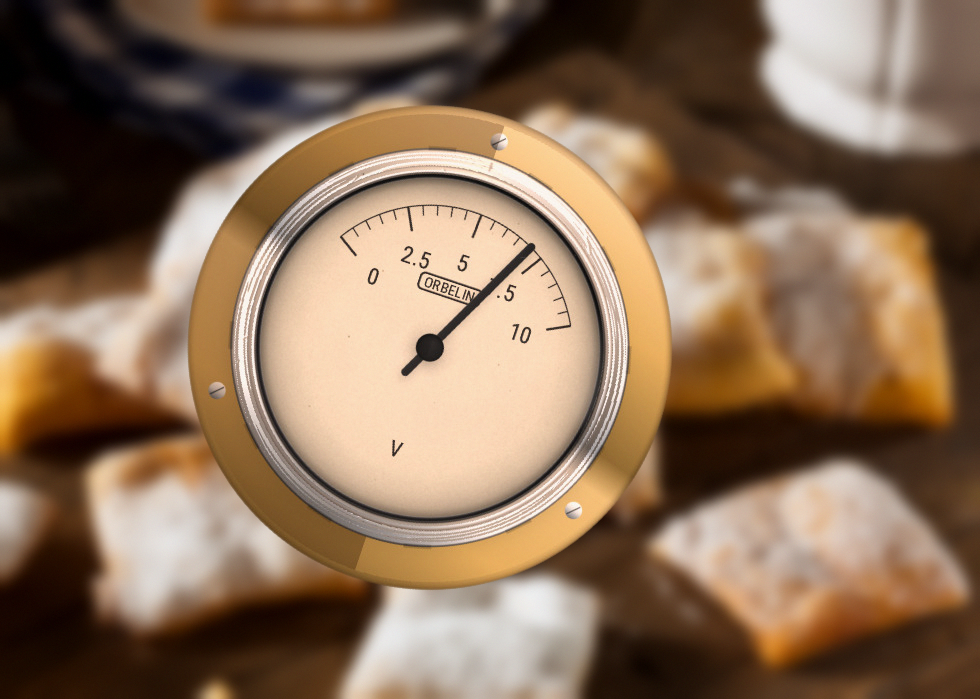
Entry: 7; V
